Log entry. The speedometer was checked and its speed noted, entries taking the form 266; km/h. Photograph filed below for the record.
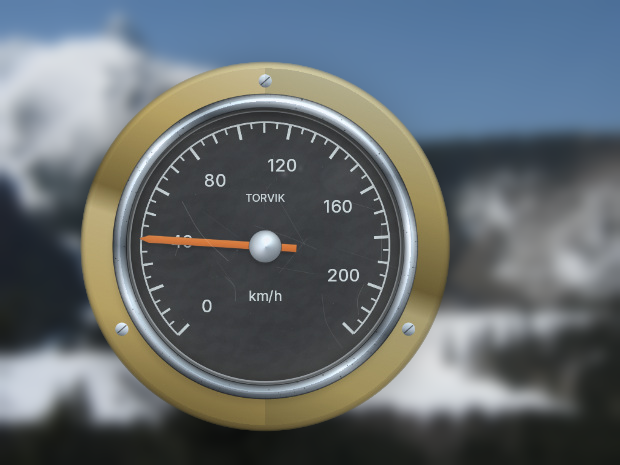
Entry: 40; km/h
